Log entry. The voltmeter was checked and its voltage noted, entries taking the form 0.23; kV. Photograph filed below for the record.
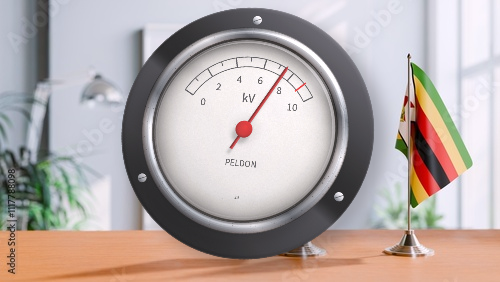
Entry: 7.5; kV
